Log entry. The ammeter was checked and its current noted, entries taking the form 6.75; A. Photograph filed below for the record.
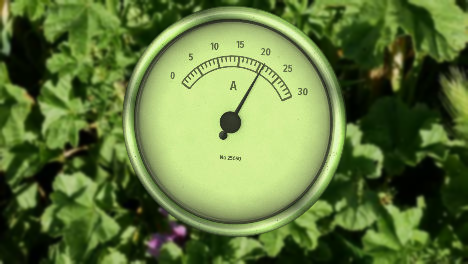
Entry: 21; A
